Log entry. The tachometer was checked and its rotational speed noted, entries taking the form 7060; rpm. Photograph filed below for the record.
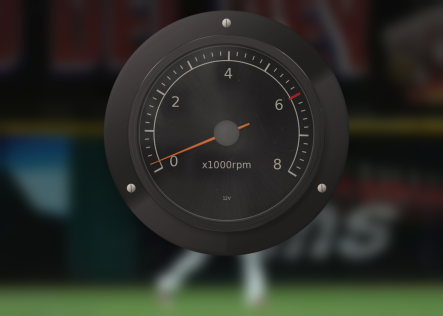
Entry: 200; rpm
